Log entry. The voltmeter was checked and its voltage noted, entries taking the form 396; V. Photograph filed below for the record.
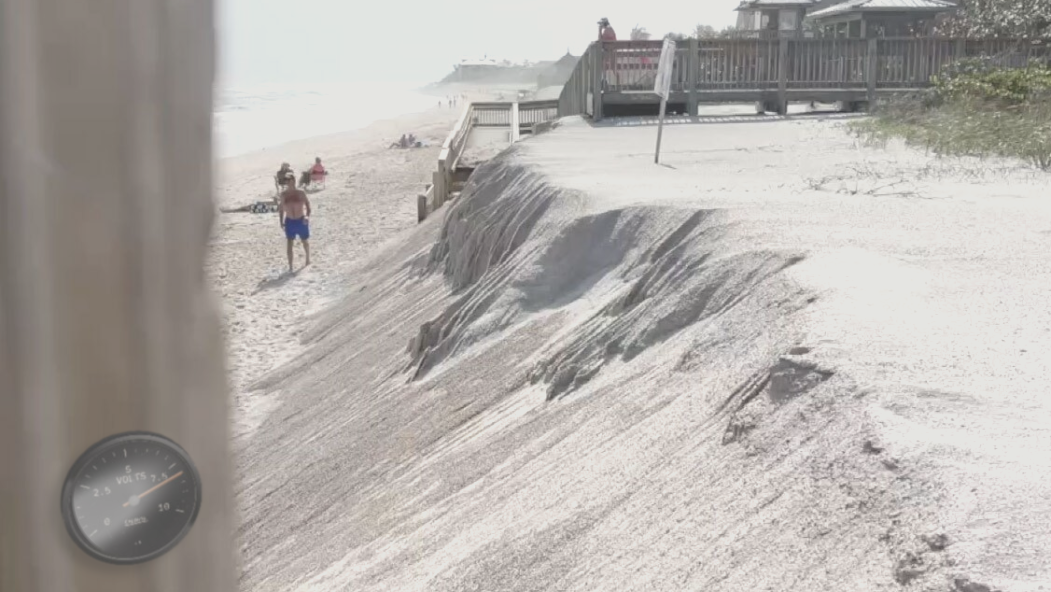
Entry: 8; V
